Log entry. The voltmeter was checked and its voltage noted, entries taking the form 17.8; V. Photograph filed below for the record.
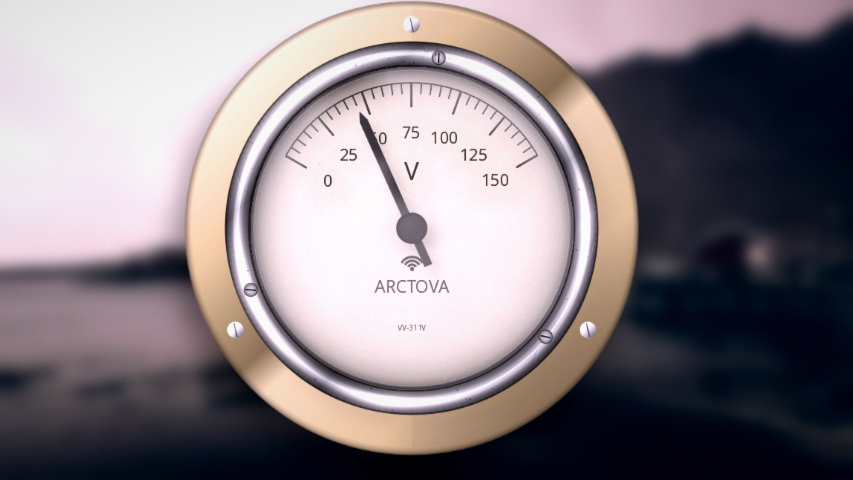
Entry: 45; V
